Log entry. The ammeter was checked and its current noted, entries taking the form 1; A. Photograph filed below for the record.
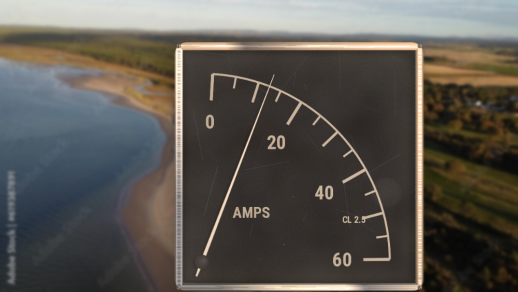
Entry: 12.5; A
